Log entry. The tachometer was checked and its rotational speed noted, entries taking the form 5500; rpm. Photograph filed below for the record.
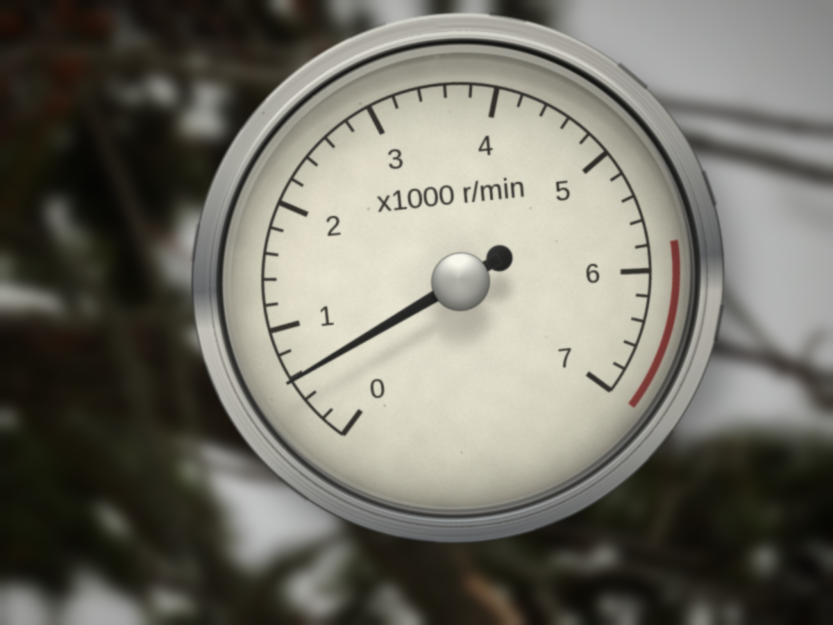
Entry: 600; rpm
